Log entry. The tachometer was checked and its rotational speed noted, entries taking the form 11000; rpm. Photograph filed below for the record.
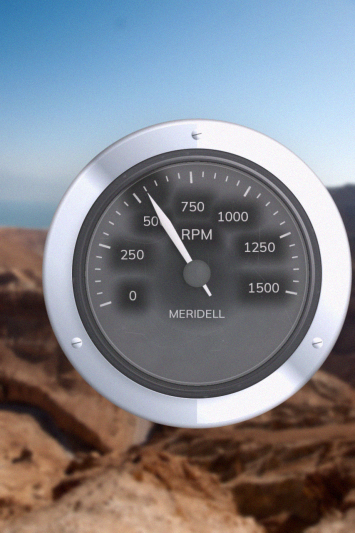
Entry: 550; rpm
